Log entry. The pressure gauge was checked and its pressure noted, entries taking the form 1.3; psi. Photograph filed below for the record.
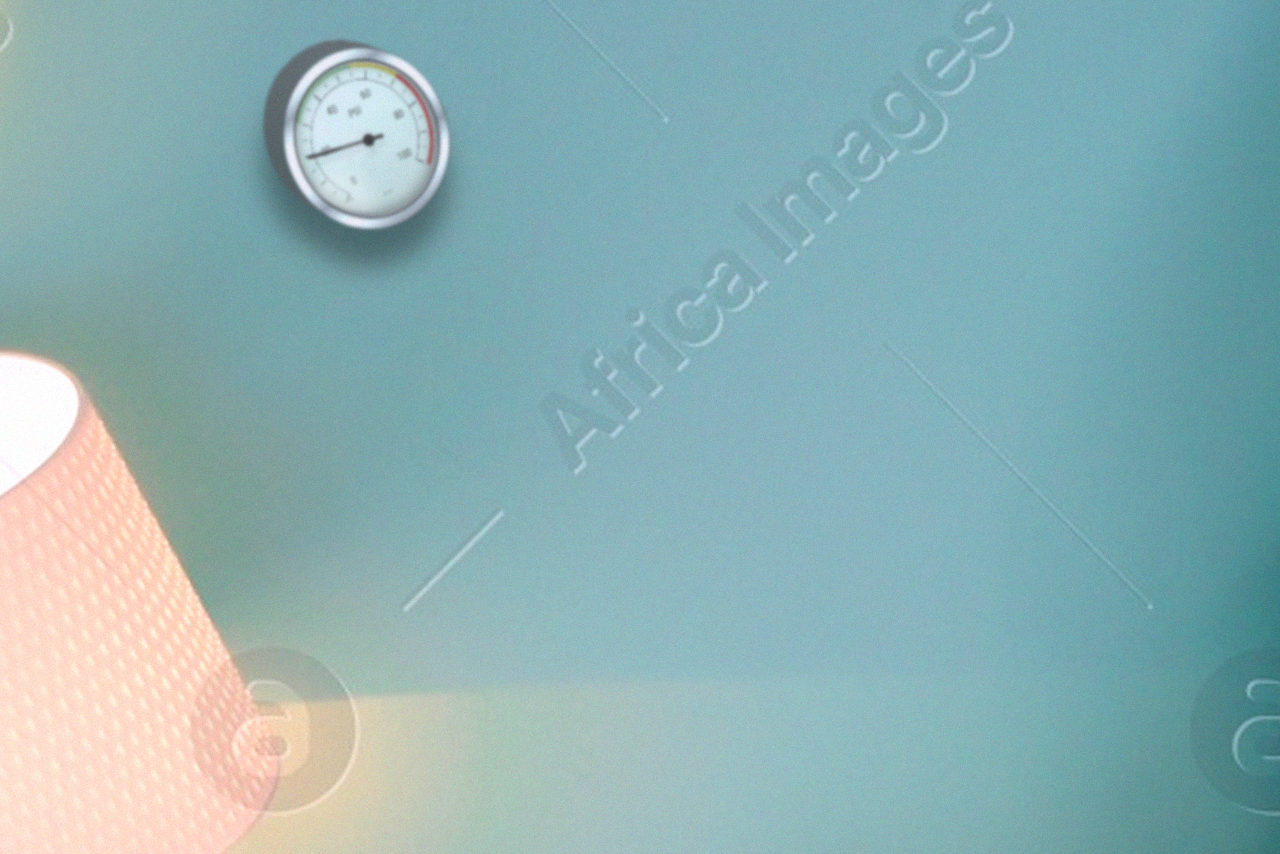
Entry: 20; psi
